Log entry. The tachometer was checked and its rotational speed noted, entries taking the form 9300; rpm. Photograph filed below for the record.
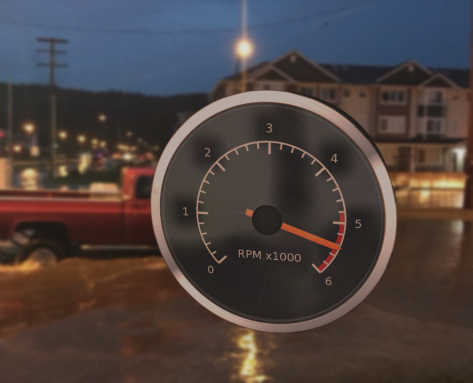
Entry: 5400; rpm
